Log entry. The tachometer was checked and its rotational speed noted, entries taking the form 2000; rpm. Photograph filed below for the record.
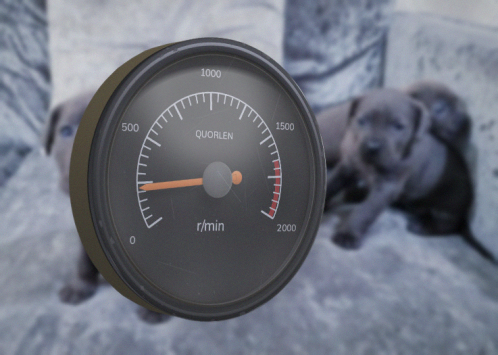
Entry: 225; rpm
